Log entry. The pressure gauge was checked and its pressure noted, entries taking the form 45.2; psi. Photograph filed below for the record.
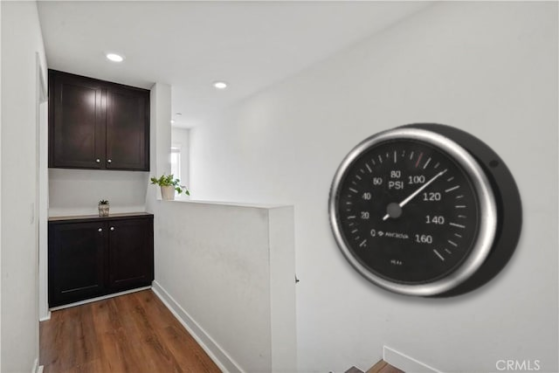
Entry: 110; psi
